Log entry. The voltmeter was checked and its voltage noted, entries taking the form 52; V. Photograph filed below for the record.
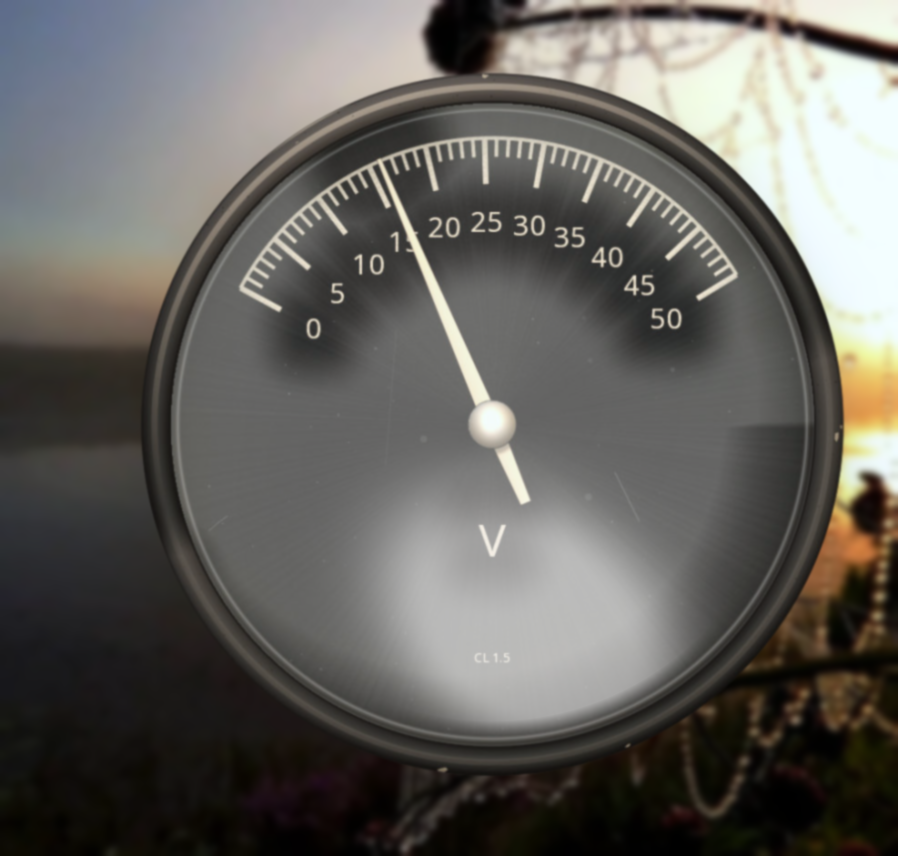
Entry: 16; V
